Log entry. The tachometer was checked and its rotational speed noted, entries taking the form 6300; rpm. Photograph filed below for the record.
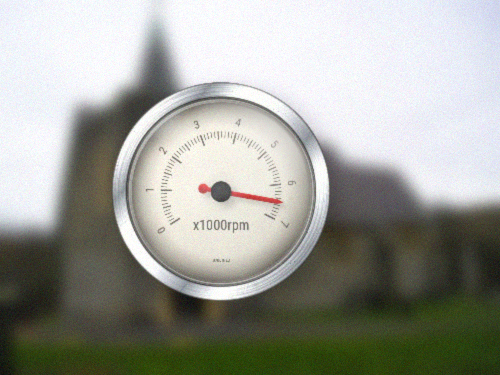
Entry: 6500; rpm
